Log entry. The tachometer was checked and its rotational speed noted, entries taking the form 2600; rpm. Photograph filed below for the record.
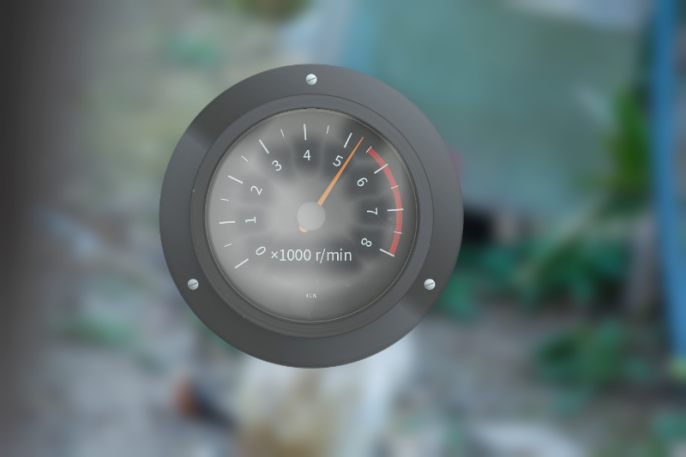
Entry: 5250; rpm
